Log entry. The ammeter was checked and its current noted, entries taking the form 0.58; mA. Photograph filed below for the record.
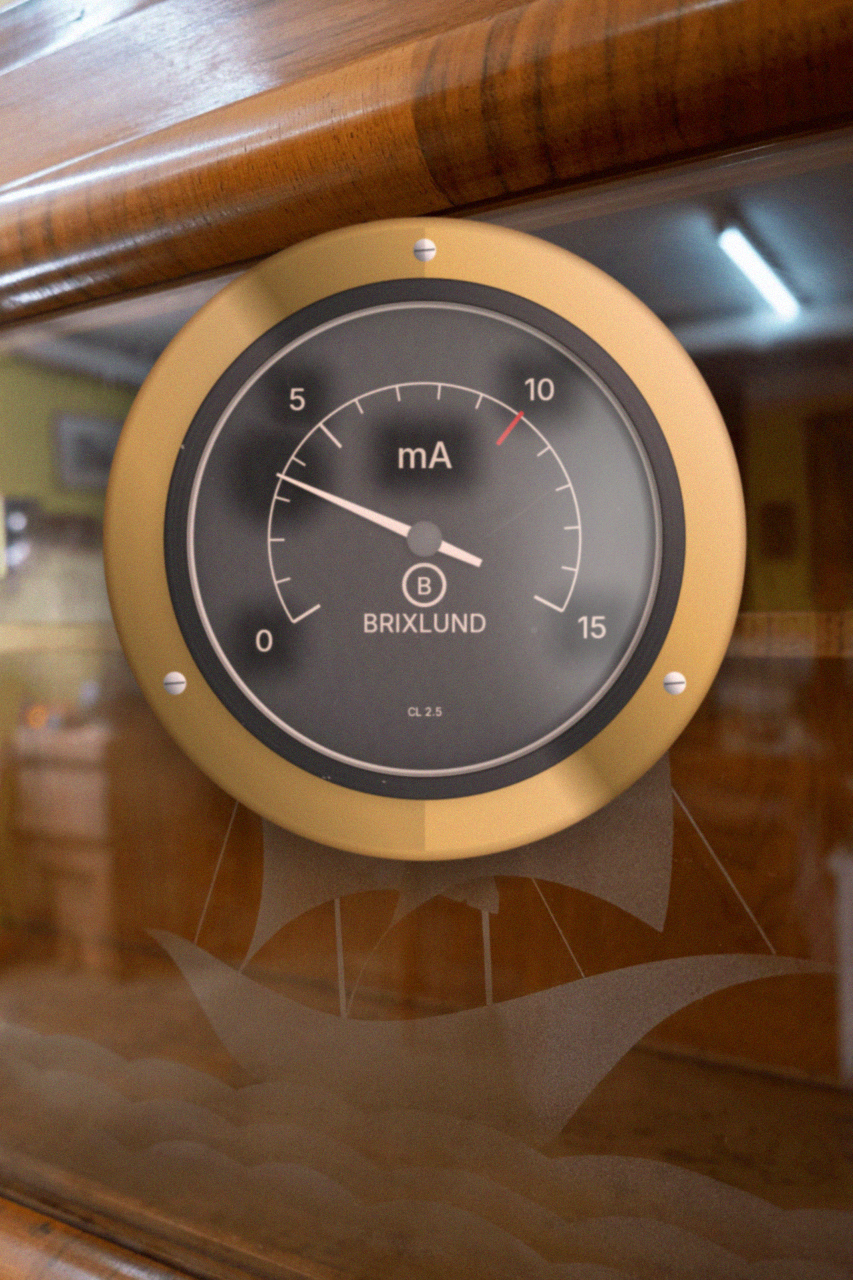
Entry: 3.5; mA
